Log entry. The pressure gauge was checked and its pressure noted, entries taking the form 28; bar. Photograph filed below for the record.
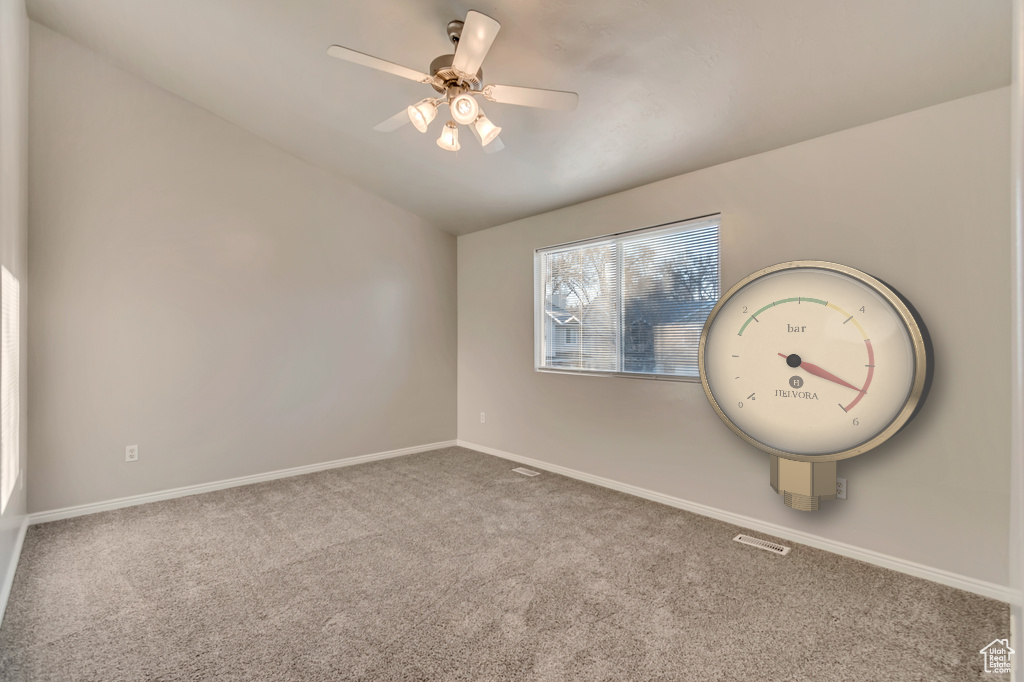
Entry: 5.5; bar
